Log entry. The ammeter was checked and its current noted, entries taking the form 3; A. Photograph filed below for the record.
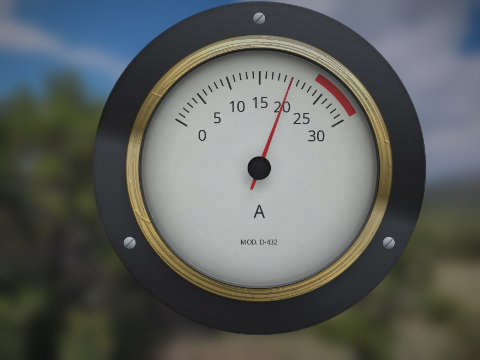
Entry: 20; A
